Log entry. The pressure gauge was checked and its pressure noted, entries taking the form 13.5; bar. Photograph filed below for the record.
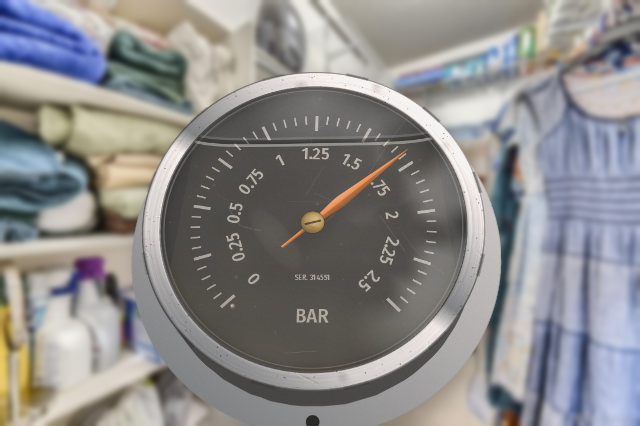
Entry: 1.7; bar
